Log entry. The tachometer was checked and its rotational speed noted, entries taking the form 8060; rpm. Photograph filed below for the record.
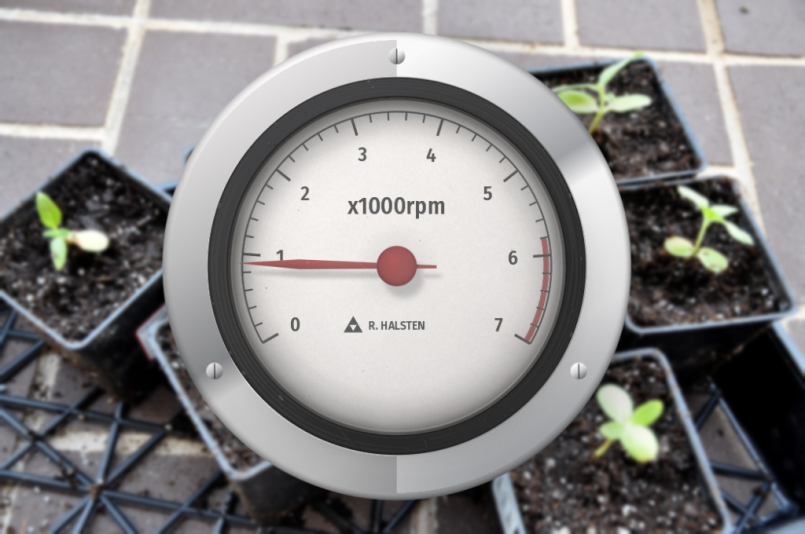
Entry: 900; rpm
